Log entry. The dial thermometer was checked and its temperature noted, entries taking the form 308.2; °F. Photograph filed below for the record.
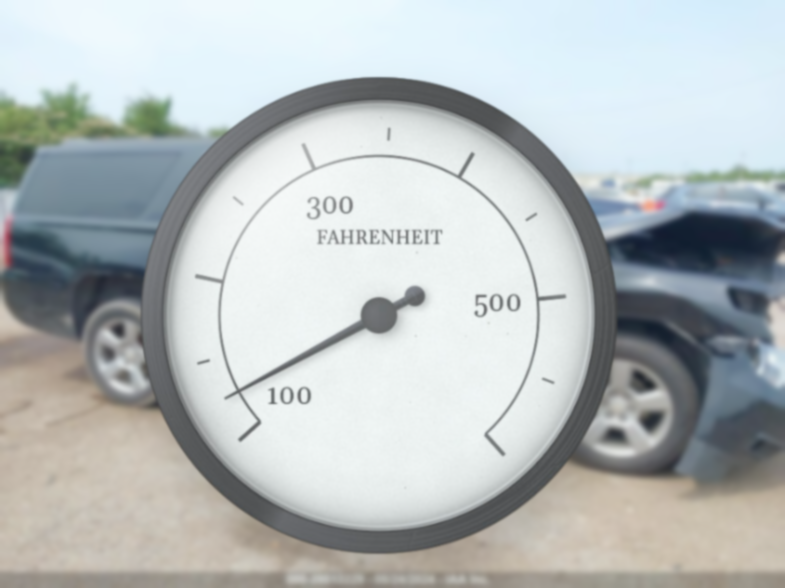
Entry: 125; °F
